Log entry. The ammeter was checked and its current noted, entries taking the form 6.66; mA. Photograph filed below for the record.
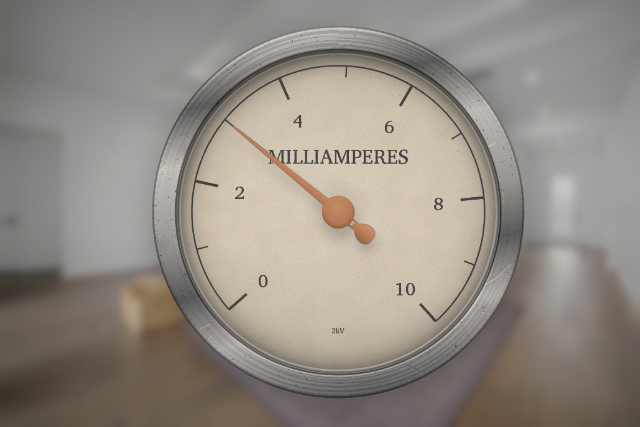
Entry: 3; mA
